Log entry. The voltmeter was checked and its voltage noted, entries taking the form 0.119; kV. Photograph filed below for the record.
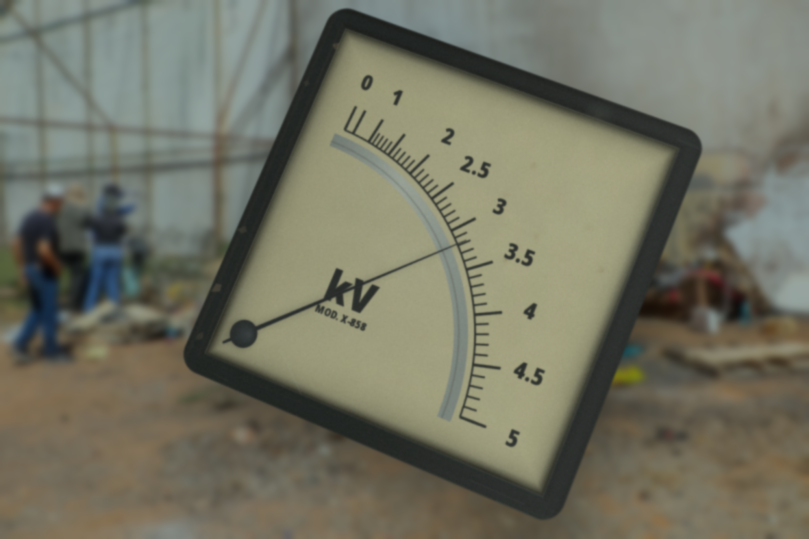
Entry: 3.2; kV
